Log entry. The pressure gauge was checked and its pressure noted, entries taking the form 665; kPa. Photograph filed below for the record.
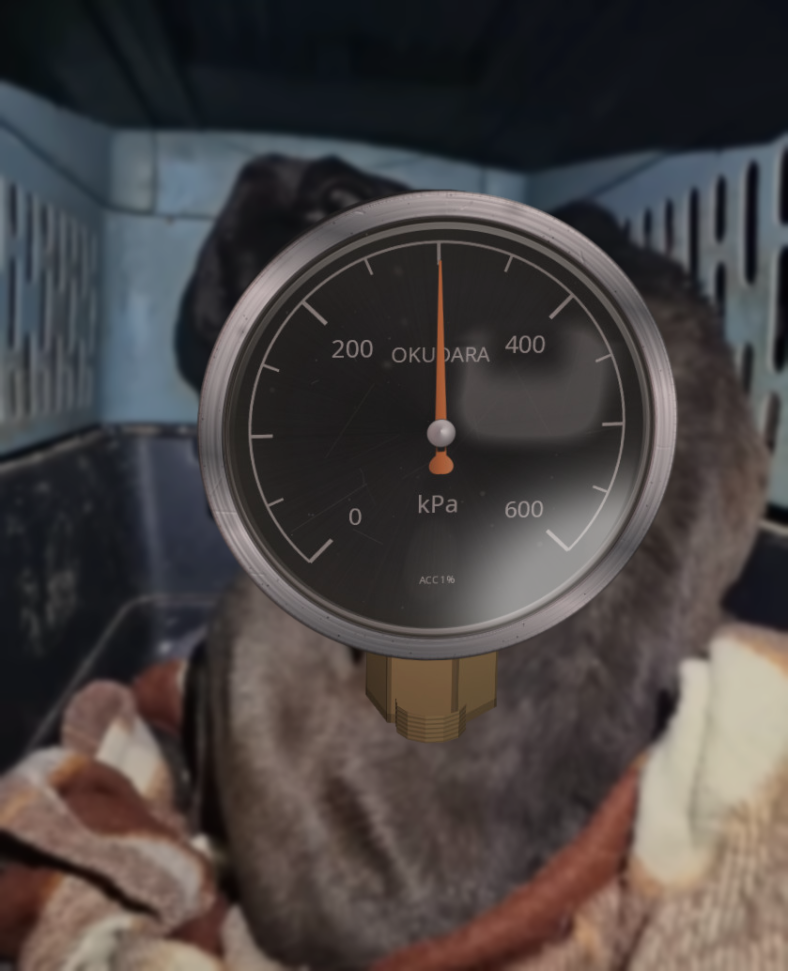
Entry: 300; kPa
